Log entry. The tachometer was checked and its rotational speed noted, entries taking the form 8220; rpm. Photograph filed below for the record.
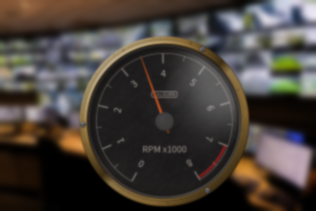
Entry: 3500; rpm
